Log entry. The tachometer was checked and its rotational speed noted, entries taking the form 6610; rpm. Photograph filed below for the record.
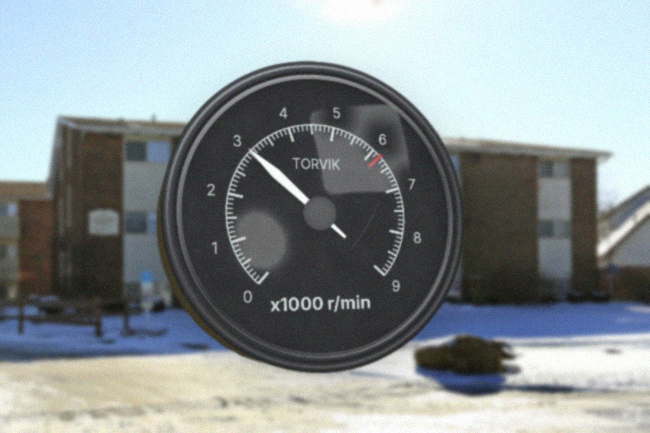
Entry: 3000; rpm
